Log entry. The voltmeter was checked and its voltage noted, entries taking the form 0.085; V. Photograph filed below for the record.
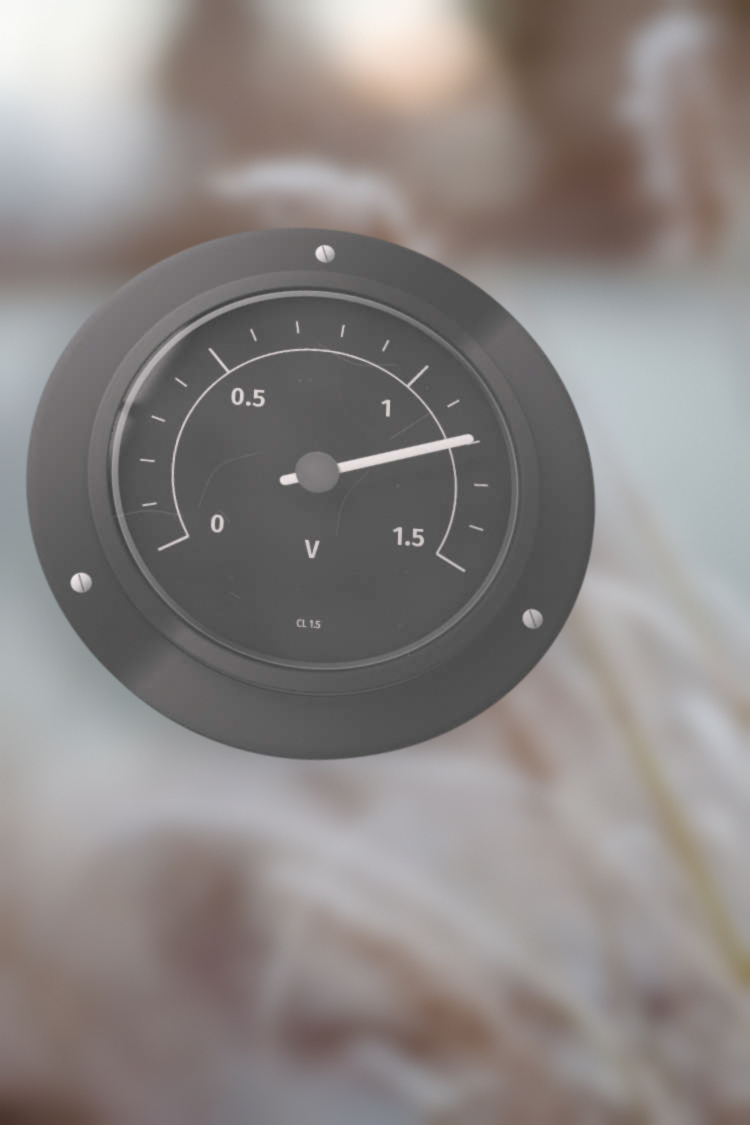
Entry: 1.2; V
